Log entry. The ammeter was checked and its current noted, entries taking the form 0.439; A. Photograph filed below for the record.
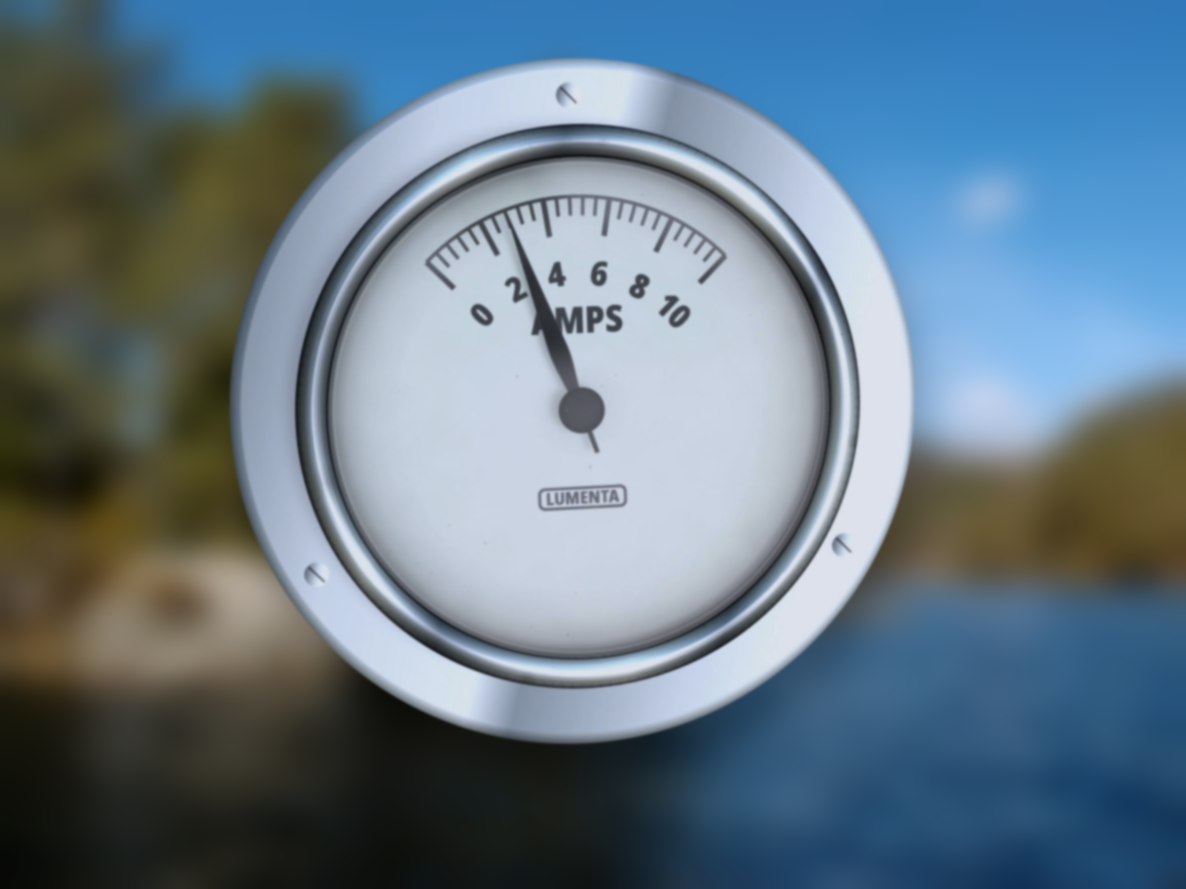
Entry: 2.8; A
